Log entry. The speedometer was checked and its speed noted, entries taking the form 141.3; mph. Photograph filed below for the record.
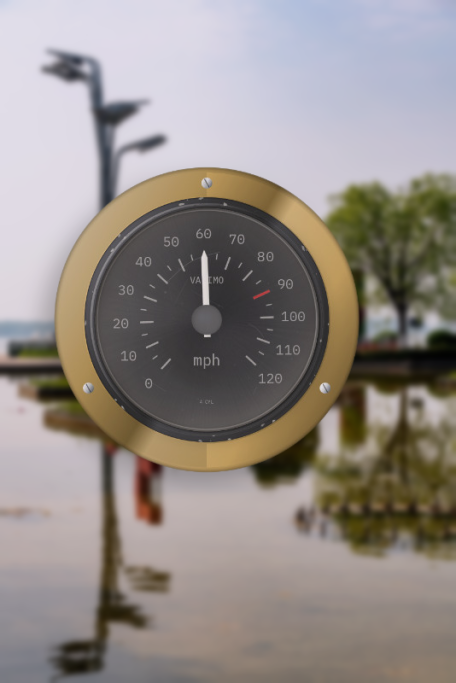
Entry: 60; mph
